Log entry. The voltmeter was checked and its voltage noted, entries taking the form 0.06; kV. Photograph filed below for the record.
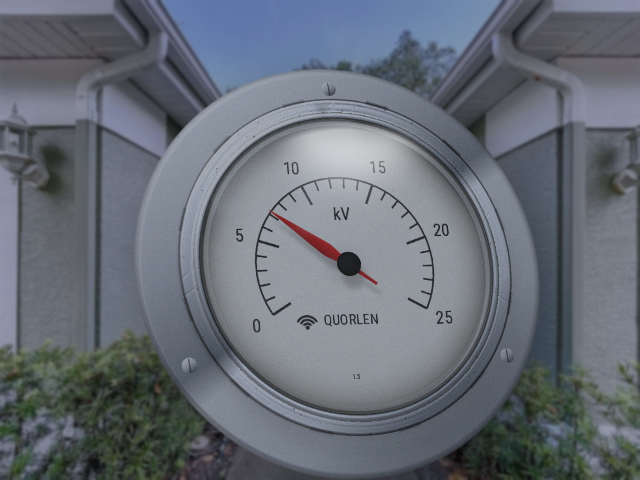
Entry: 7; kV
